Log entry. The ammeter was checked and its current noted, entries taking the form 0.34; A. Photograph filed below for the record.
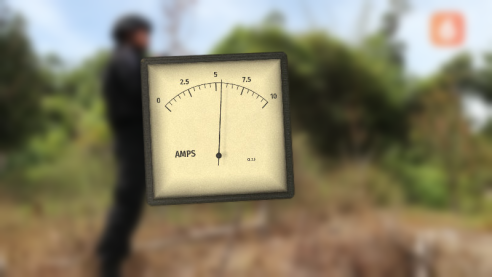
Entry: 5.5; A
